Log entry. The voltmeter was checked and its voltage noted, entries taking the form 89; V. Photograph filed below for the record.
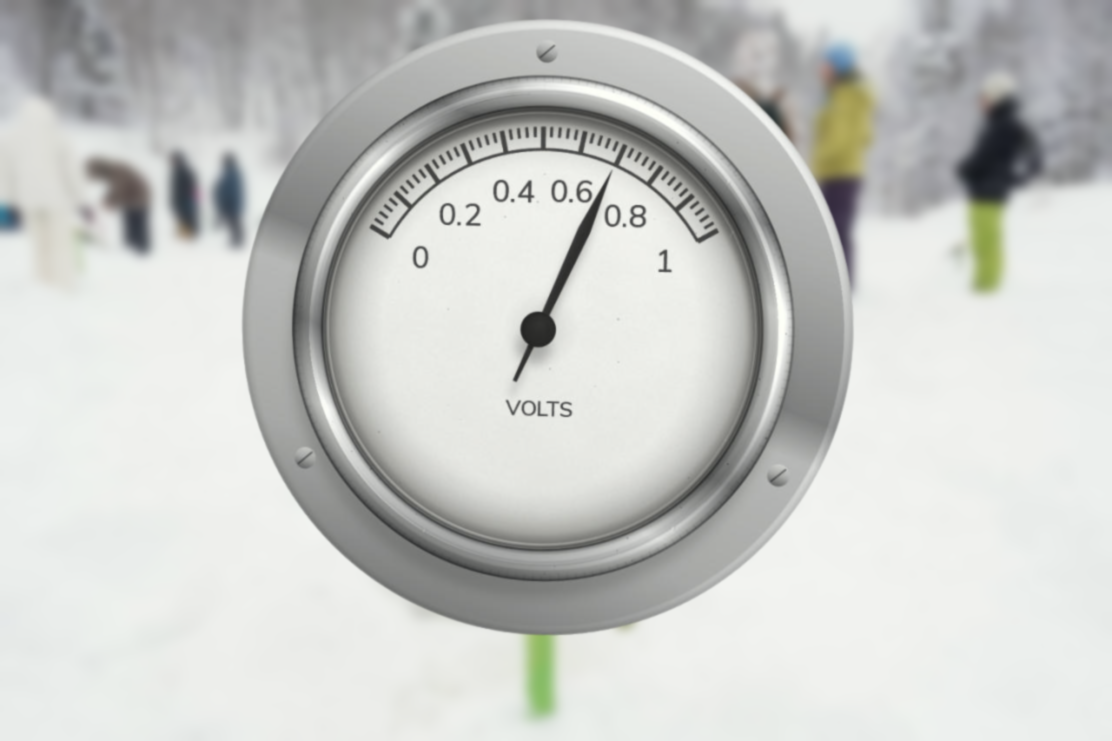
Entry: 0.7; V
